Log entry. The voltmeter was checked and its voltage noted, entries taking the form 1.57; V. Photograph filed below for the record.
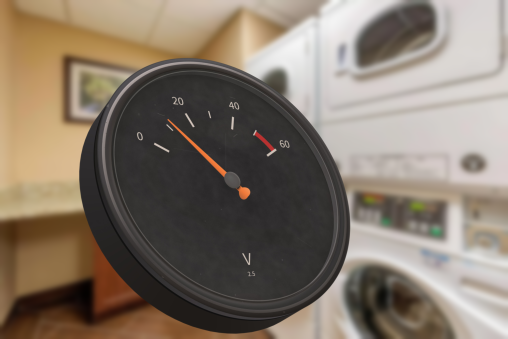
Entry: 10; V
